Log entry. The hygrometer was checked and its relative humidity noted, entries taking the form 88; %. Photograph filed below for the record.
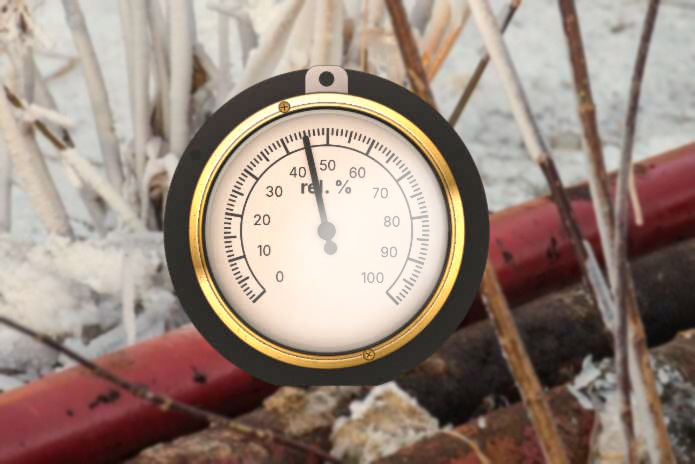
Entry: 45; %
